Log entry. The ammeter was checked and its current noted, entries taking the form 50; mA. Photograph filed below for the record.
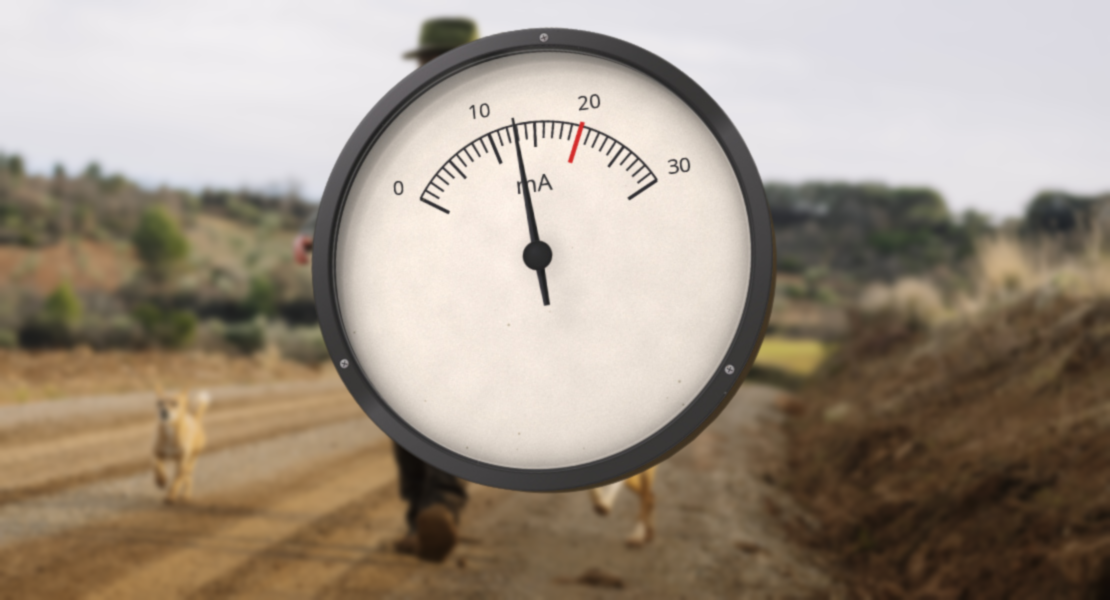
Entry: 13; mA
